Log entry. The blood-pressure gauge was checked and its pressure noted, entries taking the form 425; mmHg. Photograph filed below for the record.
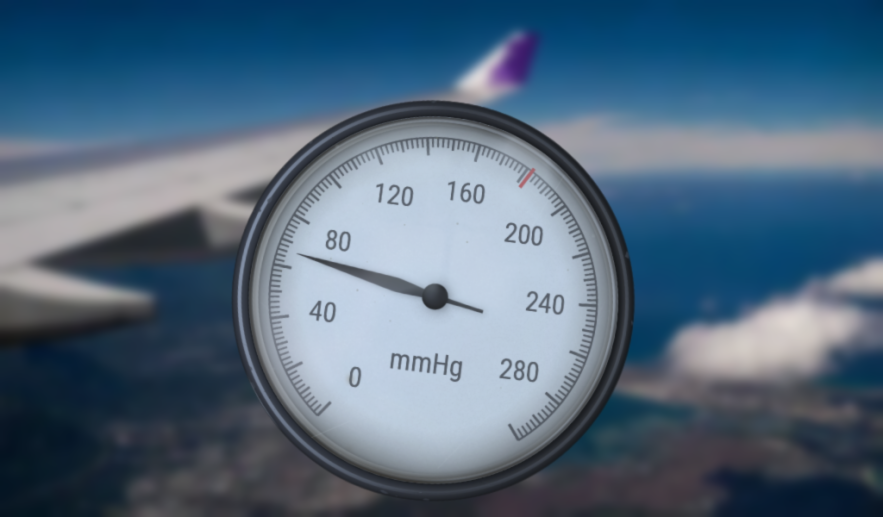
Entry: 66; mmHg
